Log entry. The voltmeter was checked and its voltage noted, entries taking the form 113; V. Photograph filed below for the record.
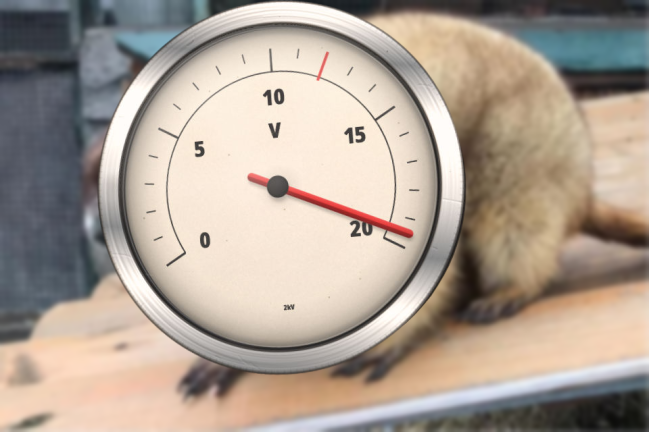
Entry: 19.5; V
